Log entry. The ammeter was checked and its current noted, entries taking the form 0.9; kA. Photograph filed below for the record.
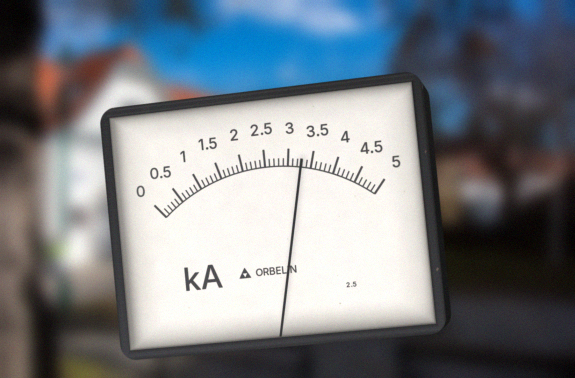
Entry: 3.3; kA
